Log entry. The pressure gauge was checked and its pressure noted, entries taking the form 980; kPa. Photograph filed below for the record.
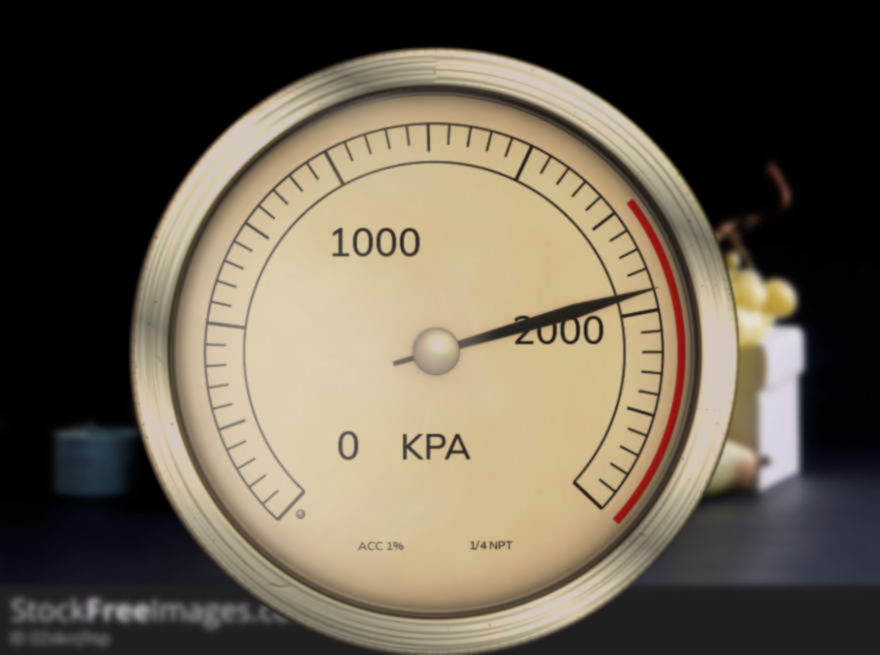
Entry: 1950; kPa
